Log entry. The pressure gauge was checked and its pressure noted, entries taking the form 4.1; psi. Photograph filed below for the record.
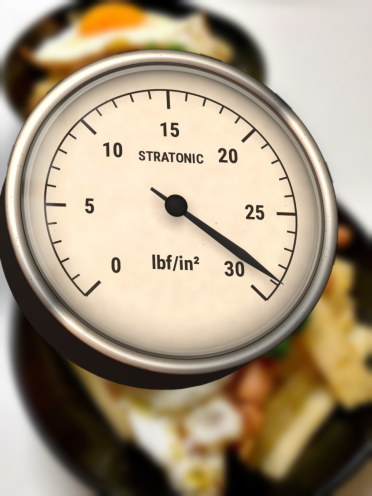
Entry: 29; psi
